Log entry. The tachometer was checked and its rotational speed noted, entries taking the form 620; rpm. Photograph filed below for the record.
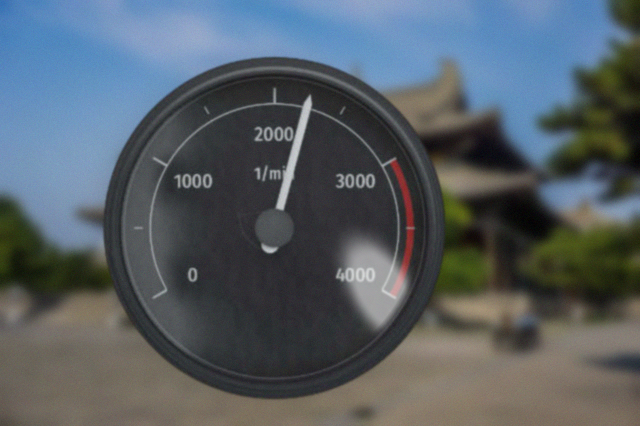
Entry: 2250; rpm
